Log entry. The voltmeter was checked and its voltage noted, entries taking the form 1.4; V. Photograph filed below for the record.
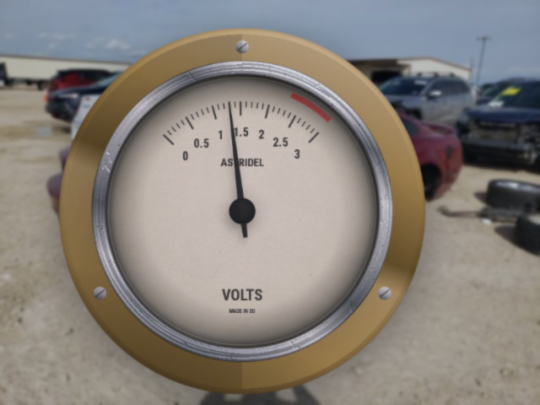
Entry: 1.3; V
